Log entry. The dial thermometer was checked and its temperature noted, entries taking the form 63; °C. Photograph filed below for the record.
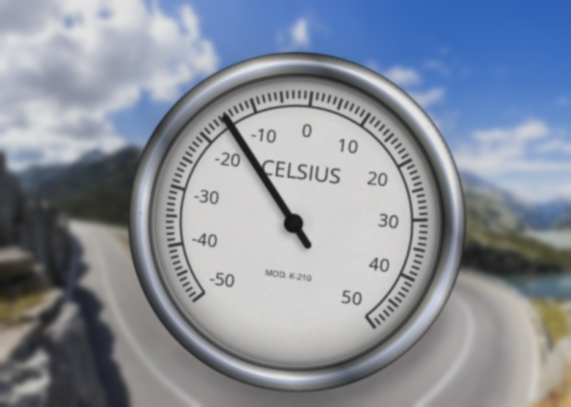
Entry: -15; °C
